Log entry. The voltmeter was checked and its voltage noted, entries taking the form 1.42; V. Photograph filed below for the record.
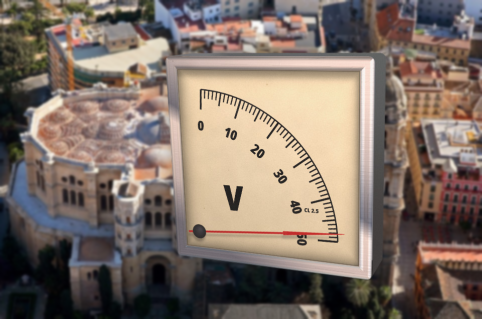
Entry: 48; V
